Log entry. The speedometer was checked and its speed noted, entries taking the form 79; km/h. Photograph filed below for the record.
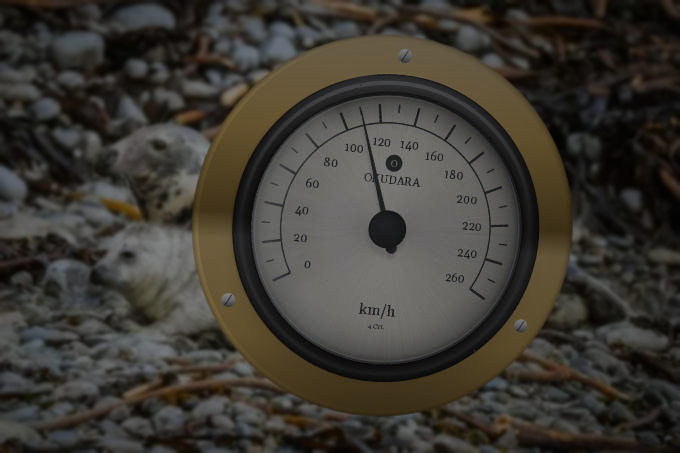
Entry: 110; km/h
